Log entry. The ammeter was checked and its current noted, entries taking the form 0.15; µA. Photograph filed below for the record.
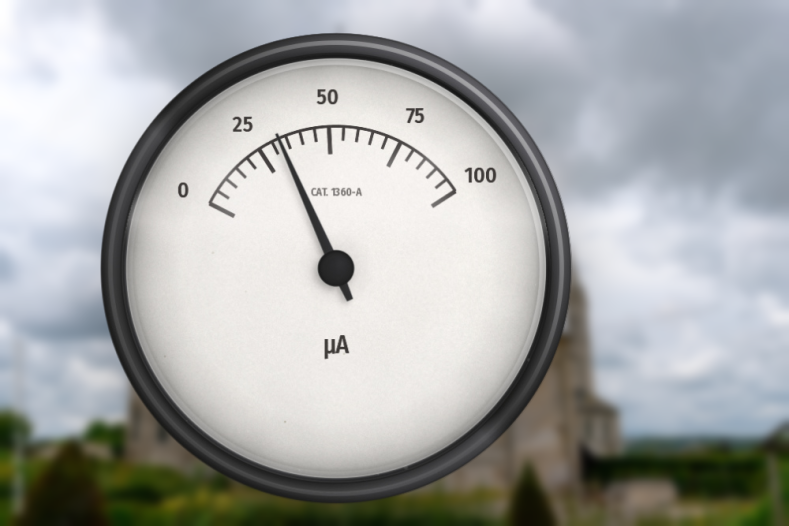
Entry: 32.5; µA
